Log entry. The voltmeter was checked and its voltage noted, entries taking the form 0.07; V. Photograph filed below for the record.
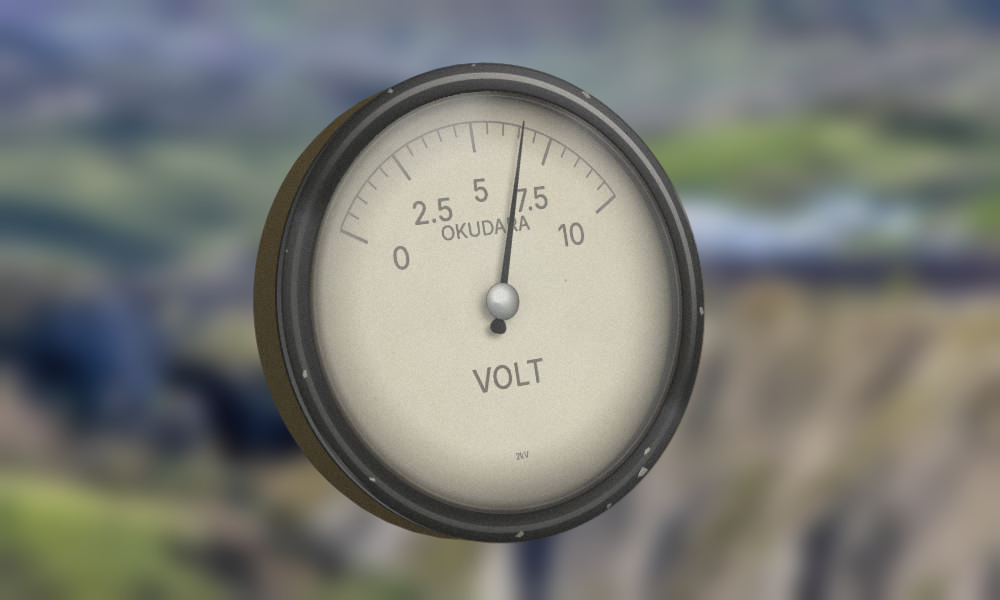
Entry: 6.5; V
